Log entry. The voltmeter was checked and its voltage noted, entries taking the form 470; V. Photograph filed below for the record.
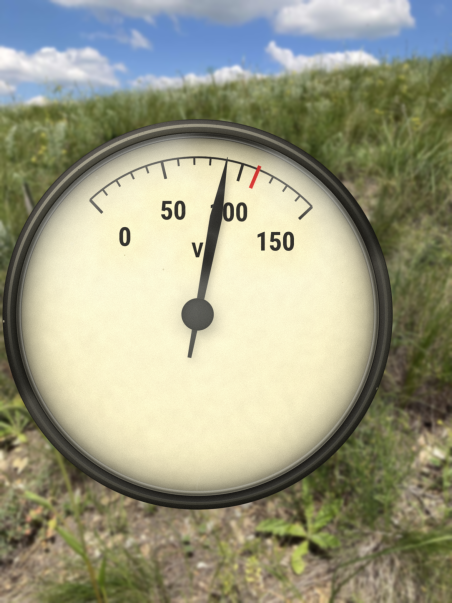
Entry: 90; V
